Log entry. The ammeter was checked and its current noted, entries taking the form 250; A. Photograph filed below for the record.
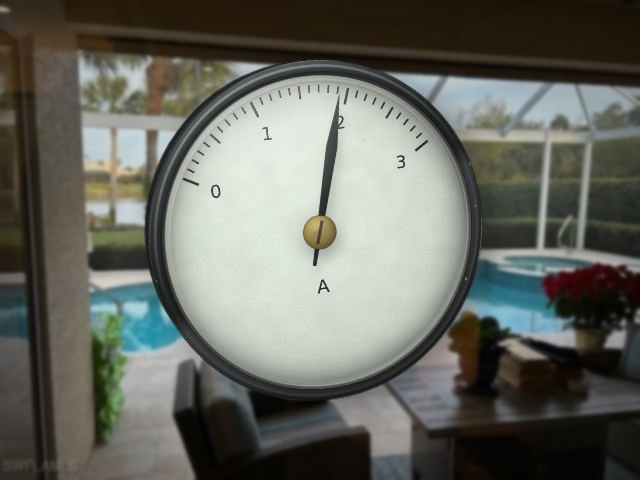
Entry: 1.9; A
